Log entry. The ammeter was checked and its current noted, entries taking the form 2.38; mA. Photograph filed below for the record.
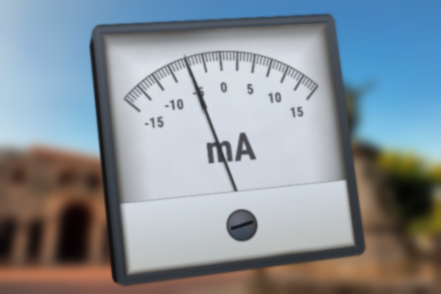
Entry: -5; mA
